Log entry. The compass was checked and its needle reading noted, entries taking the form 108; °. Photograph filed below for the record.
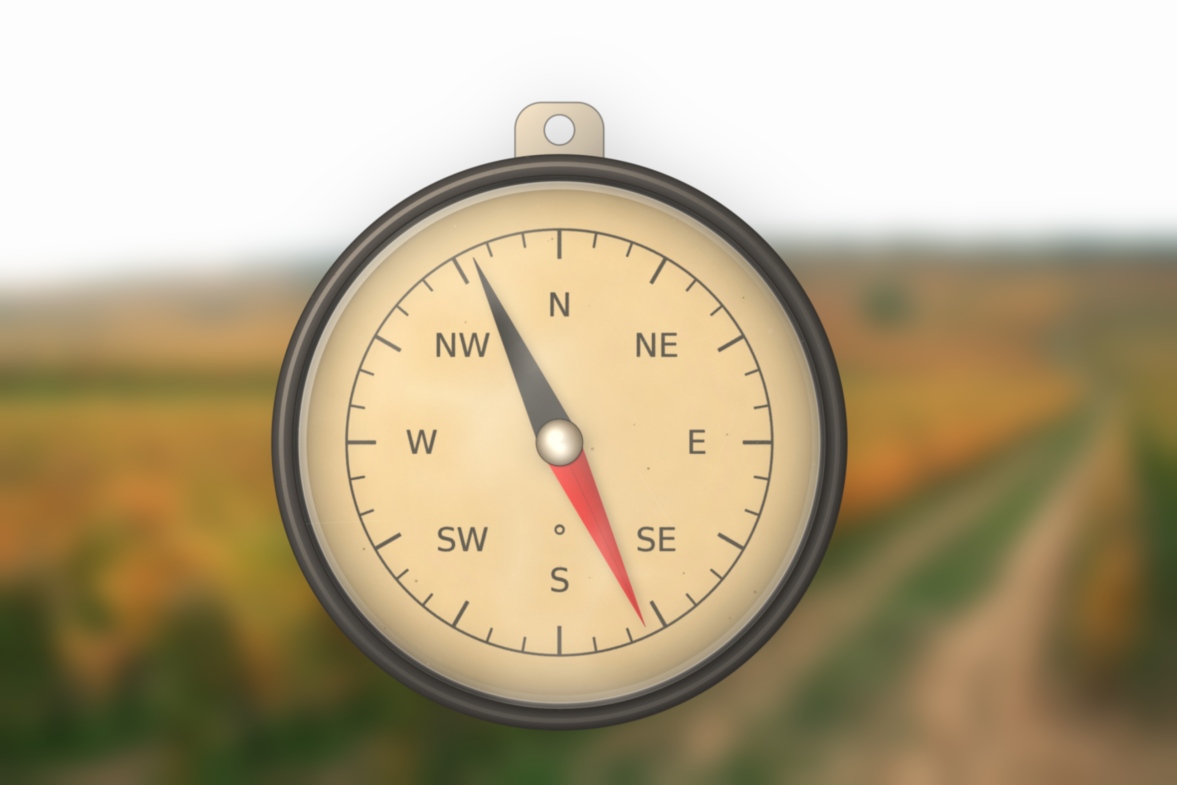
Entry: 155; °
